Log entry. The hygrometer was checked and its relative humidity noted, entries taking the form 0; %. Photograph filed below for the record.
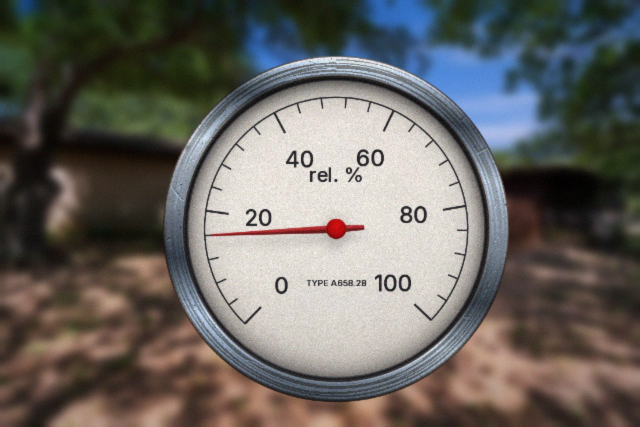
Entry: 16; %
